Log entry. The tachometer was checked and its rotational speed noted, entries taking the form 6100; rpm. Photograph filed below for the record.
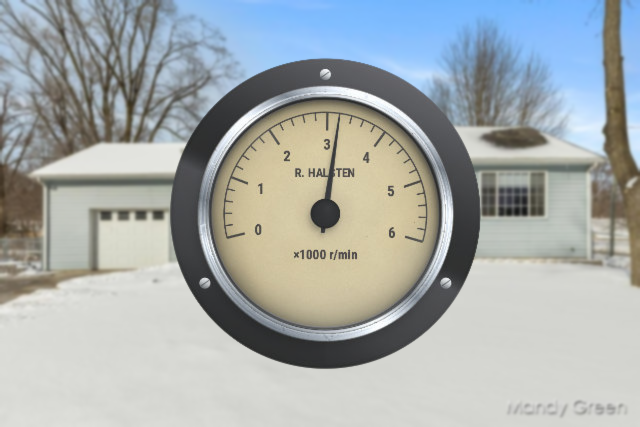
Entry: 3200; rpm
